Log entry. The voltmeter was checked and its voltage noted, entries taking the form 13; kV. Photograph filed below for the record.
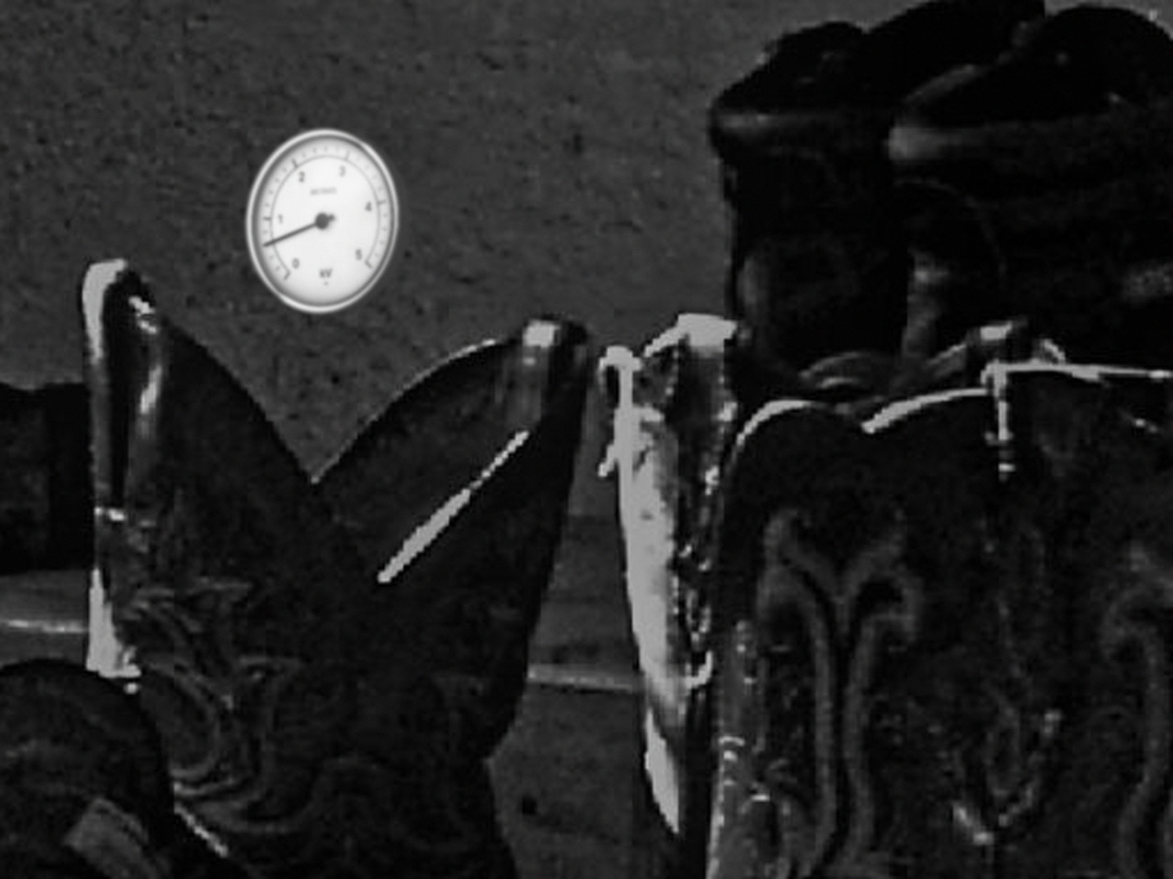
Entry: 0.6; kV
